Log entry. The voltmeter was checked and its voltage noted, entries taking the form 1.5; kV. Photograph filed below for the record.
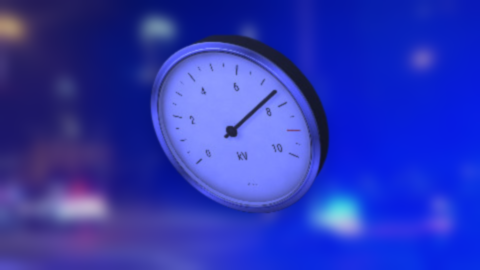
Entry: 7.5; kV
